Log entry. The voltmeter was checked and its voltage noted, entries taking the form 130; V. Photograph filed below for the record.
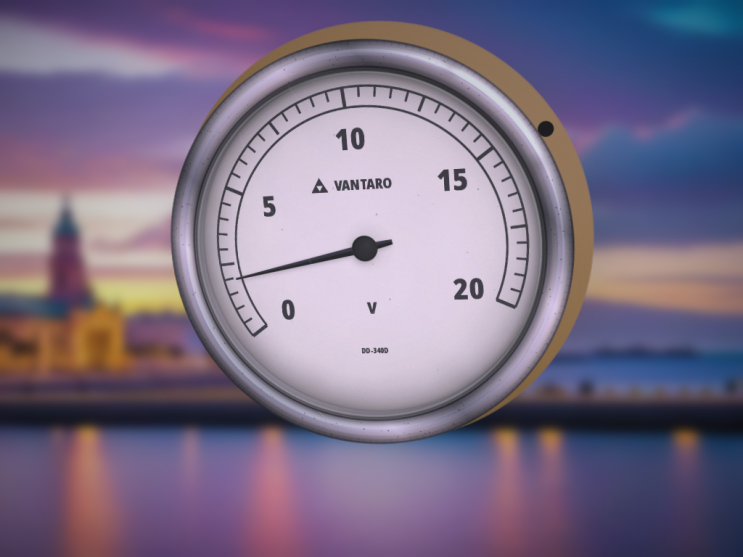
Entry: 2; V
